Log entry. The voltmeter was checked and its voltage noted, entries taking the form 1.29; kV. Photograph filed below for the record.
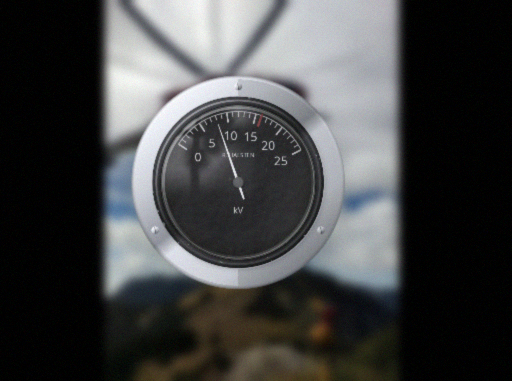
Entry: 8; kV
